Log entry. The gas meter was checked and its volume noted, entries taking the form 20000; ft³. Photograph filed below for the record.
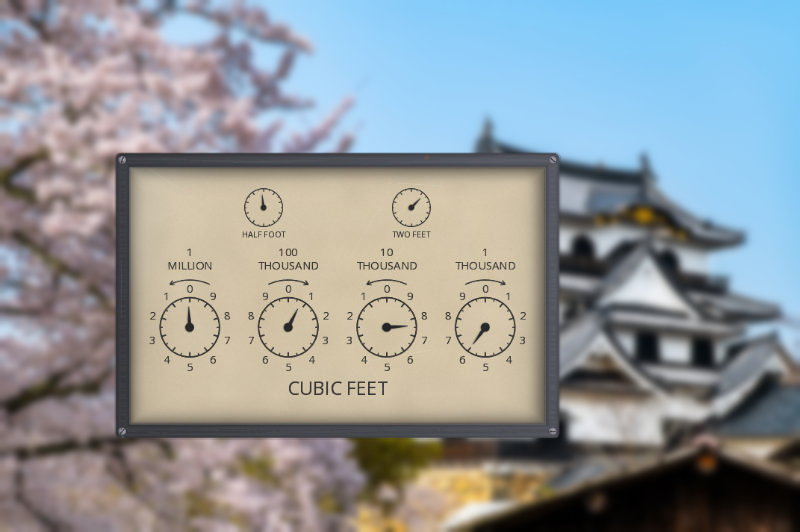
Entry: 7600; ft³
